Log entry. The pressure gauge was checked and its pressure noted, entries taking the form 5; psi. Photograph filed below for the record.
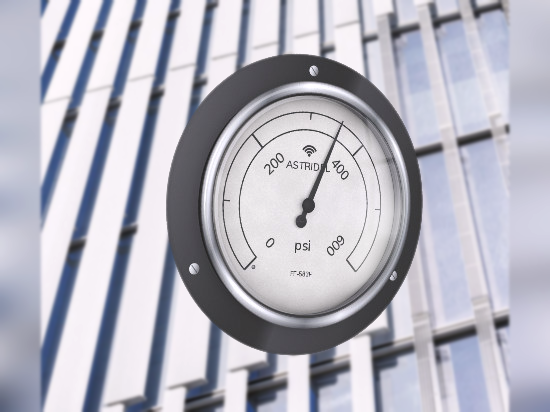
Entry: 350; psi
